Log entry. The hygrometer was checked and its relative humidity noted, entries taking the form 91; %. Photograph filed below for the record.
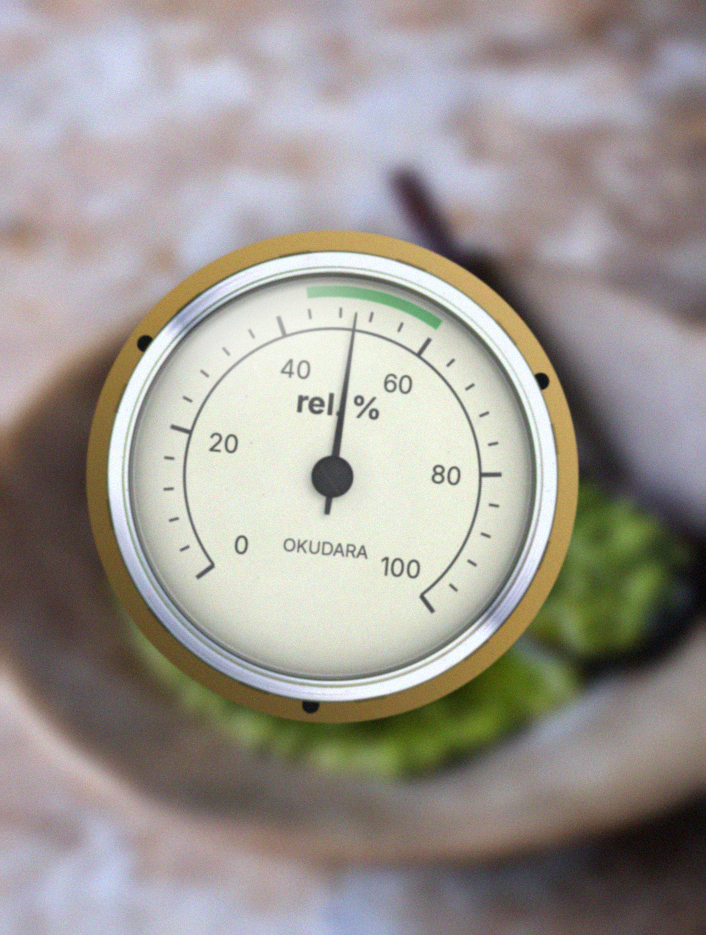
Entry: 50; %
